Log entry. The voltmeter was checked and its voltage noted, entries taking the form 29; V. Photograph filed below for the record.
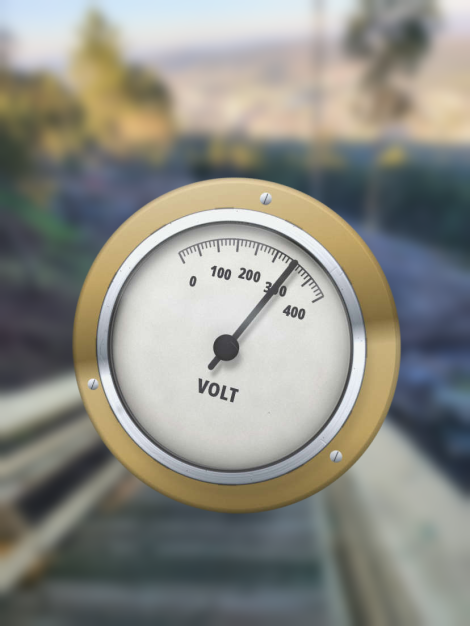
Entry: 300; V
